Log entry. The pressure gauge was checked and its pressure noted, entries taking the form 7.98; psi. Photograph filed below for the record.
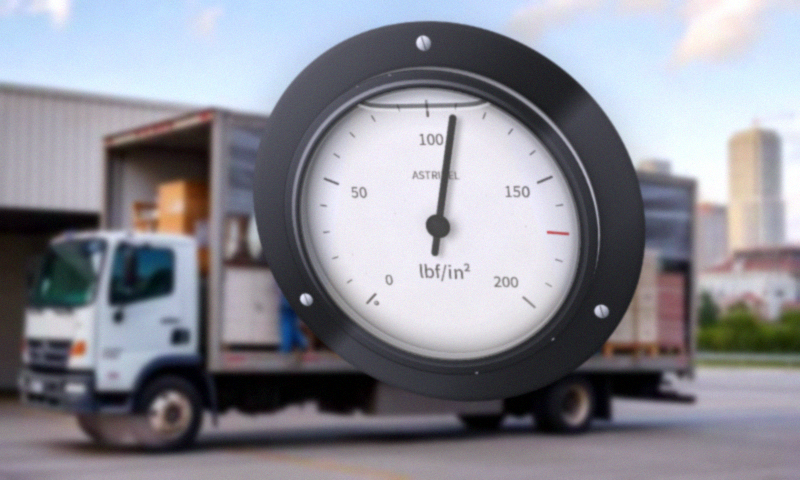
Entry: 110; psi
